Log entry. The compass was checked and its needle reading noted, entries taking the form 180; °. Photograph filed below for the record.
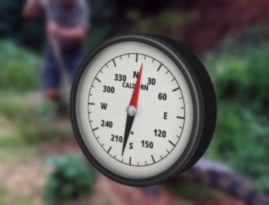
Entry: 10; °
